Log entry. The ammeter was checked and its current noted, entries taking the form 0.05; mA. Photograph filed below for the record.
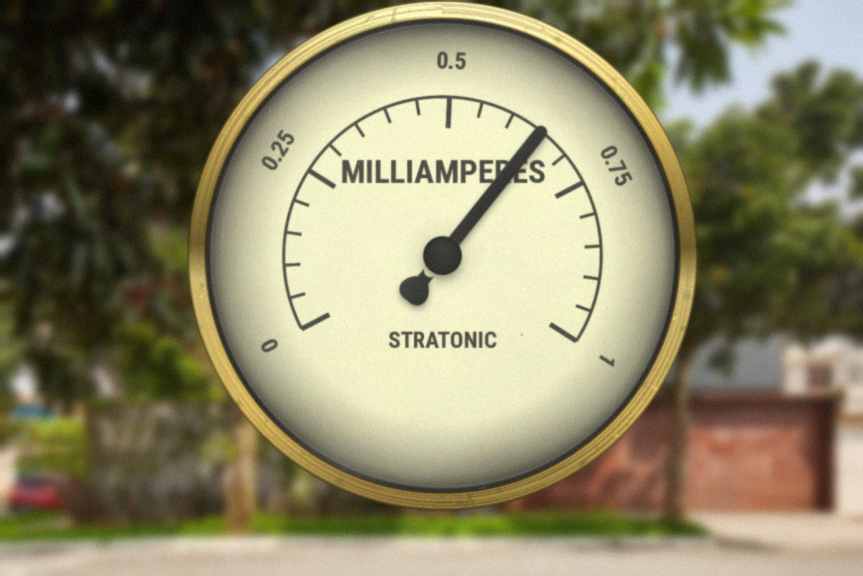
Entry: 0.65; mA
